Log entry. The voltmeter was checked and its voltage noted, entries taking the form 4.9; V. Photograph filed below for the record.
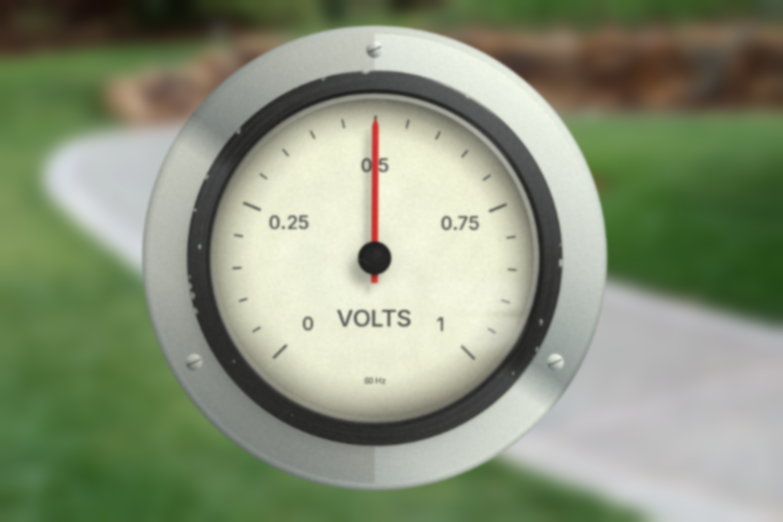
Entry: 0.5; V
